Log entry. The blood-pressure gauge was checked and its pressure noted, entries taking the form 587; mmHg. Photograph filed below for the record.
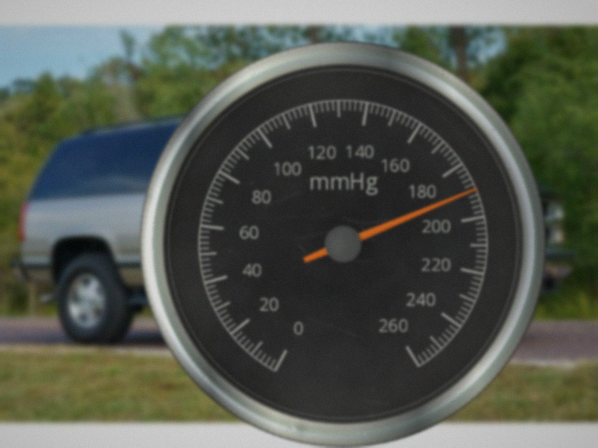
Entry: 190; mmHg
